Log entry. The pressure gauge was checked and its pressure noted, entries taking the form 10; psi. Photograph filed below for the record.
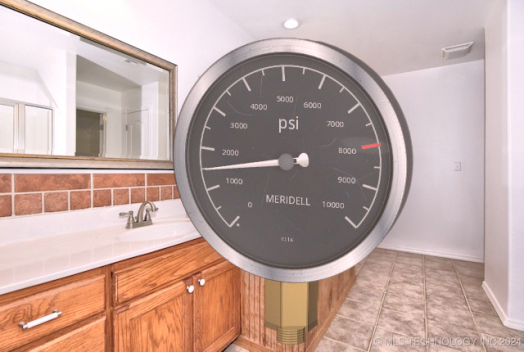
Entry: 1500; psi
